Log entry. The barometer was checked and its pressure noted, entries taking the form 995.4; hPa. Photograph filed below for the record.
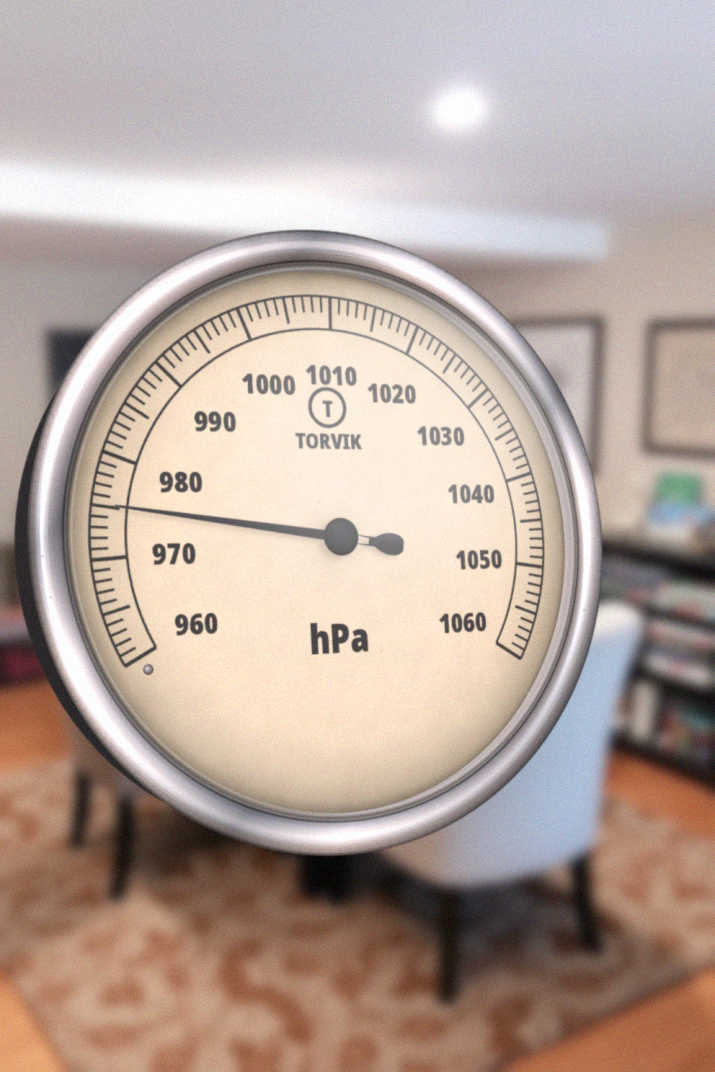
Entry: 975; hPa
